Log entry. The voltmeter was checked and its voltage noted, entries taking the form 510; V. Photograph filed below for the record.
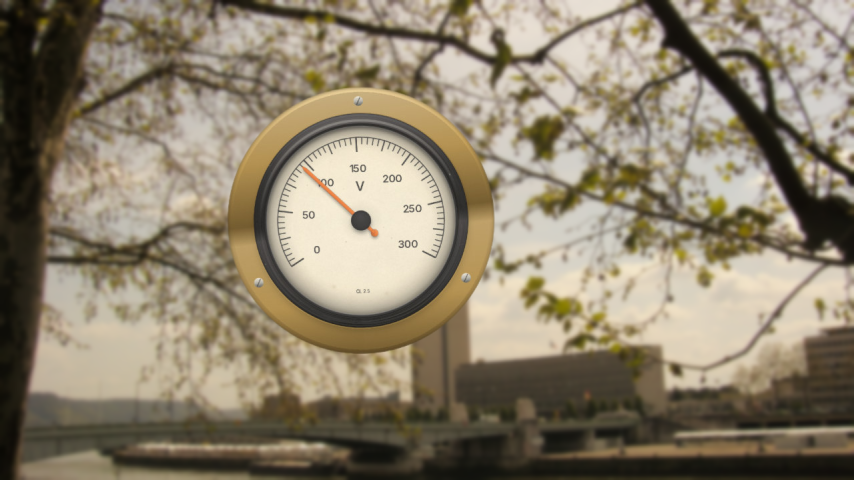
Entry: 95; V
